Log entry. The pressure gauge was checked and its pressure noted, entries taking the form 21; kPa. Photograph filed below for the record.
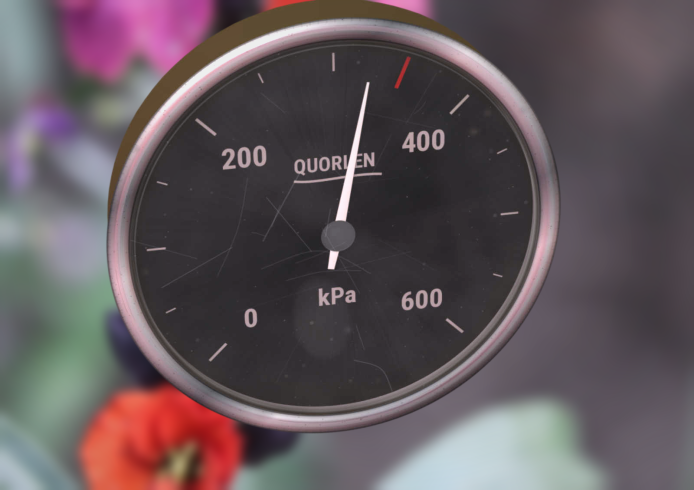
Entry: 325; kPa
